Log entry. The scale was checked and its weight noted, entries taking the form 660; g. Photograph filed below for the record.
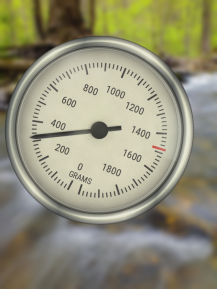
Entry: 320; g
